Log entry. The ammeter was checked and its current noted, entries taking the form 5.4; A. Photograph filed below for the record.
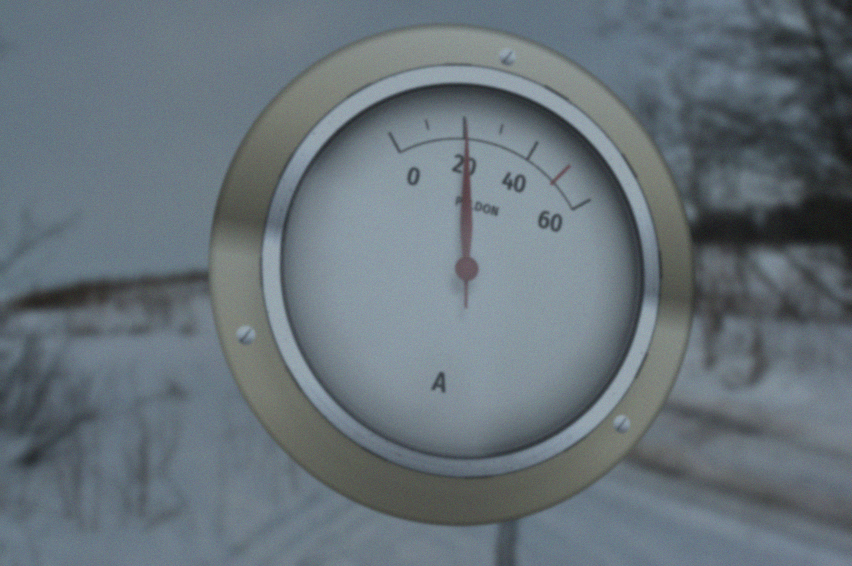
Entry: 20; A
